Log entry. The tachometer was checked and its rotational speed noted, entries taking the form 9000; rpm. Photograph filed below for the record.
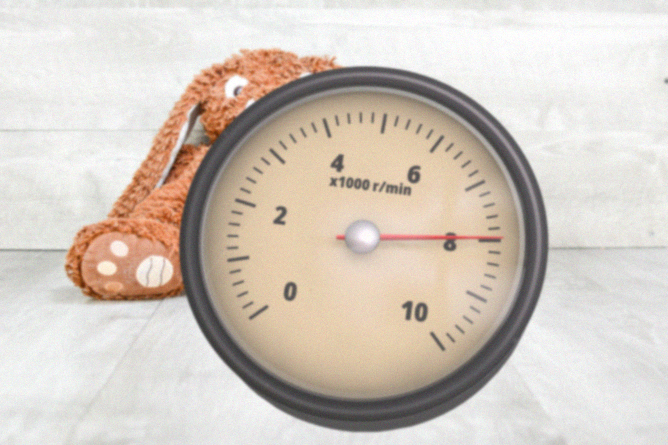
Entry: 8000; rpm
